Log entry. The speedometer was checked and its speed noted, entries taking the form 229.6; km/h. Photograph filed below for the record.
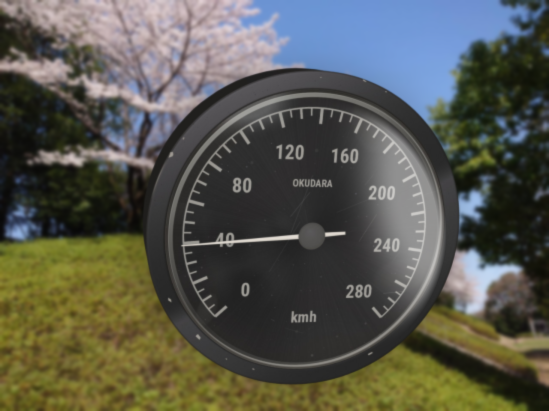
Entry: 40; km/h
